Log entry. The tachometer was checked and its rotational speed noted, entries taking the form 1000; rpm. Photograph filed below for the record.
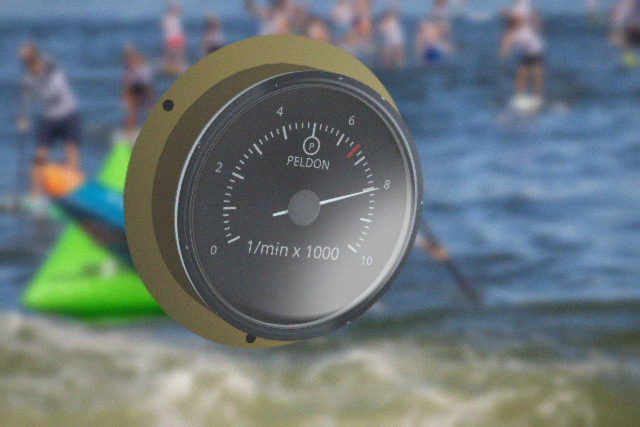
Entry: 8000; rpm
